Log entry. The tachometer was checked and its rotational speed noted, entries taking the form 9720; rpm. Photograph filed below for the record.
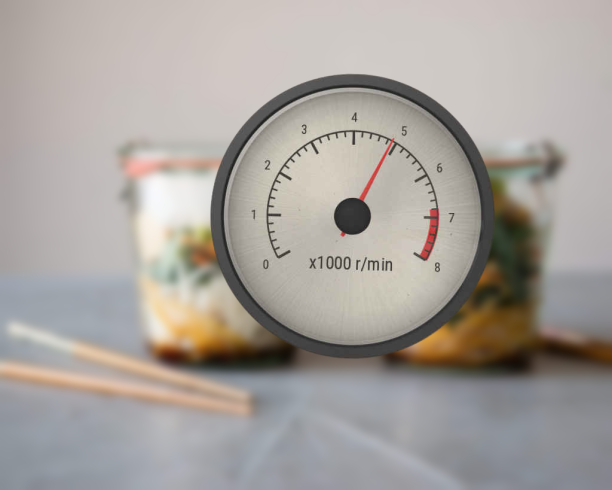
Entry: 4900; rpm
